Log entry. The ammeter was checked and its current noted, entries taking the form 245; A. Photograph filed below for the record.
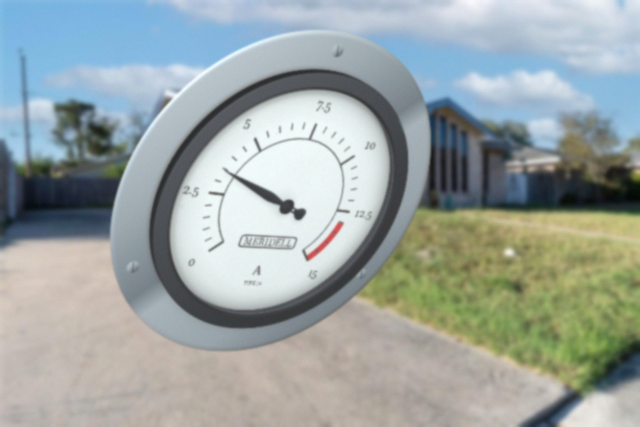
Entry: 3.5; A
